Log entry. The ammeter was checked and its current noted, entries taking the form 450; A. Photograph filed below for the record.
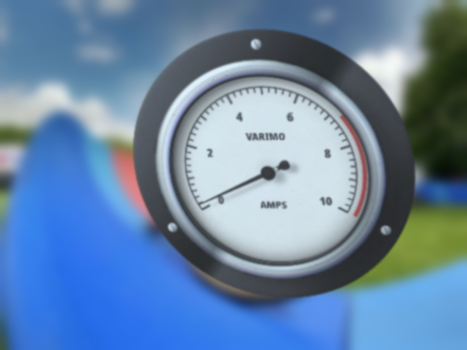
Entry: 0.2; A
